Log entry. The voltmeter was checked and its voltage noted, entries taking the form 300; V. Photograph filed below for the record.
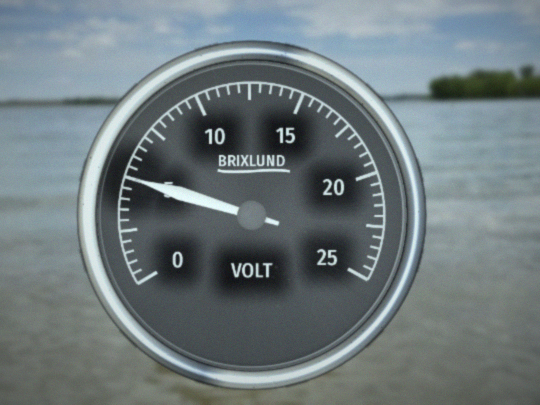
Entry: 5; V
